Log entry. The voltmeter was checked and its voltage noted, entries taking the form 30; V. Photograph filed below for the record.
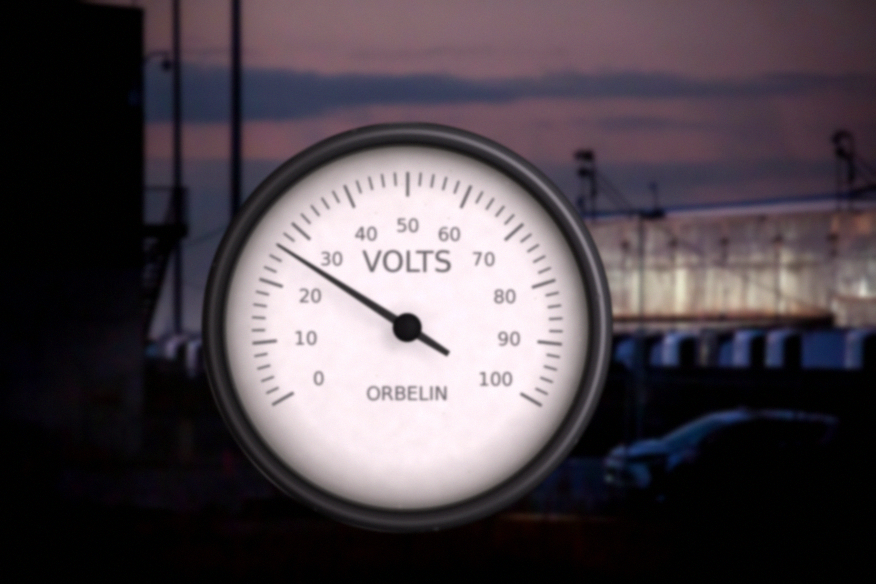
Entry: 26; V
